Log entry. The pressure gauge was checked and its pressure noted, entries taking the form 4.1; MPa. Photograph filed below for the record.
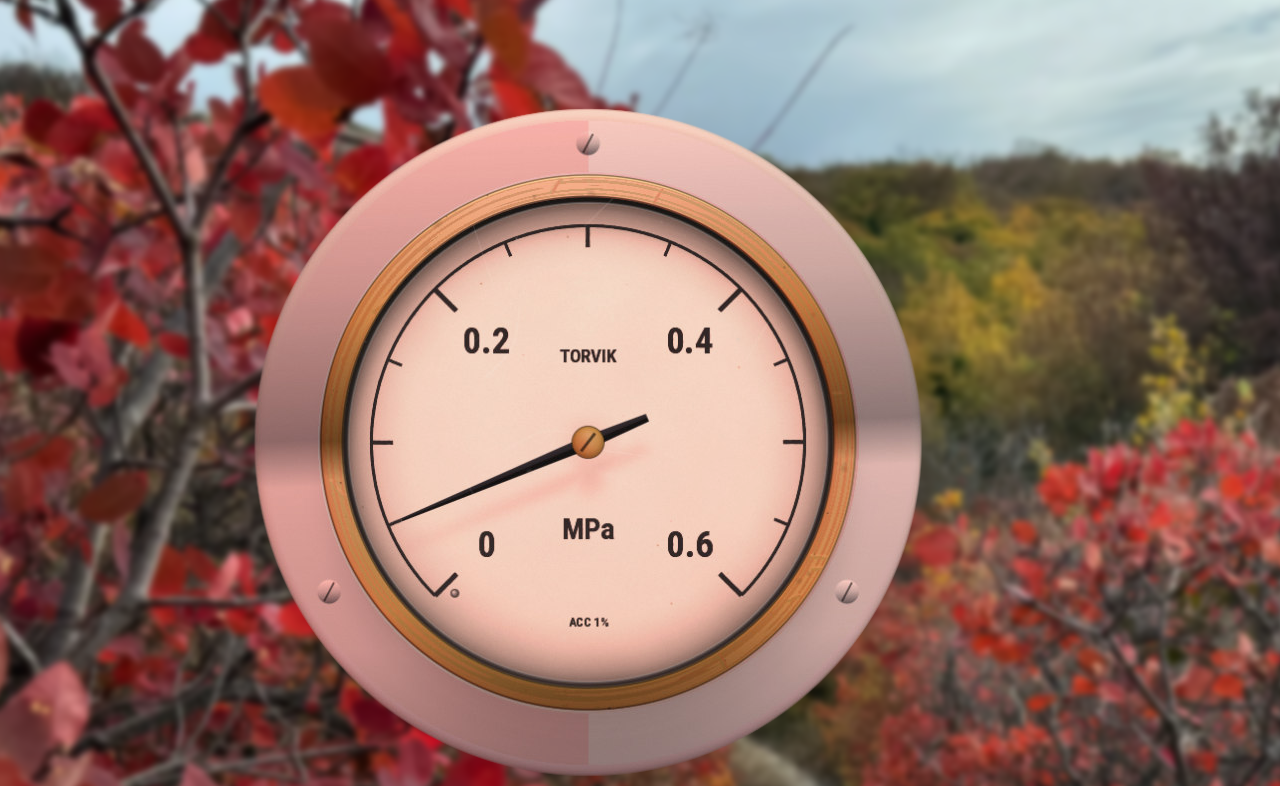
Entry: 0.05; MPa
